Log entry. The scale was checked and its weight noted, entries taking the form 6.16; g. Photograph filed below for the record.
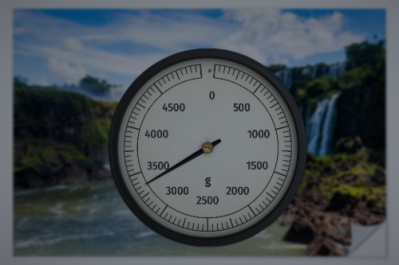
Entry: 3350; g
